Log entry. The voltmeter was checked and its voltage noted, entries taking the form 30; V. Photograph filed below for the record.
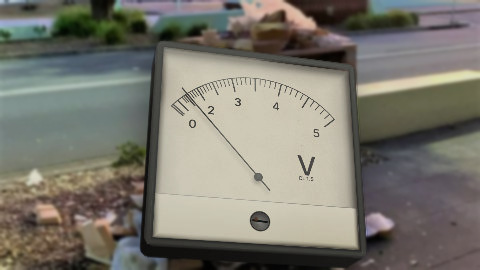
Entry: 1.5; V
